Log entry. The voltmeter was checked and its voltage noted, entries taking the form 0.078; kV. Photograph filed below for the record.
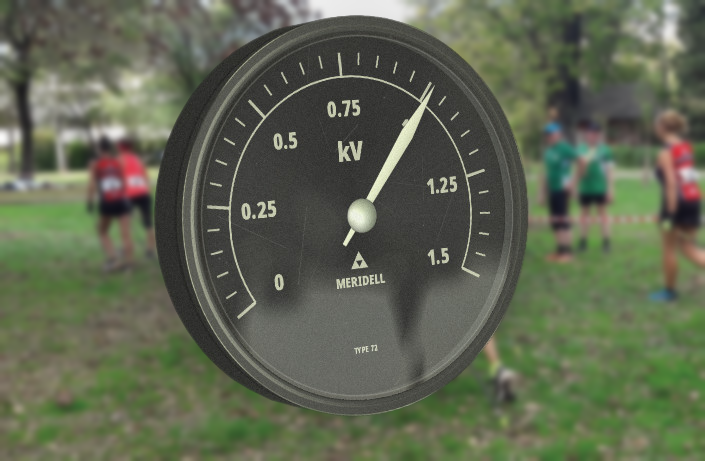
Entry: 1; kV
